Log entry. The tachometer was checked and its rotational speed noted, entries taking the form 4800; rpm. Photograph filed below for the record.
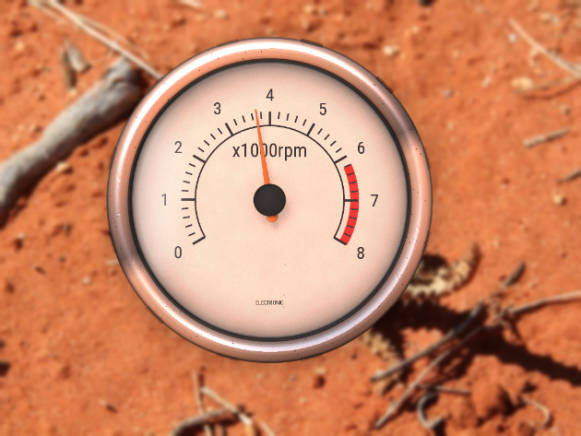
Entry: 3700; rpm
